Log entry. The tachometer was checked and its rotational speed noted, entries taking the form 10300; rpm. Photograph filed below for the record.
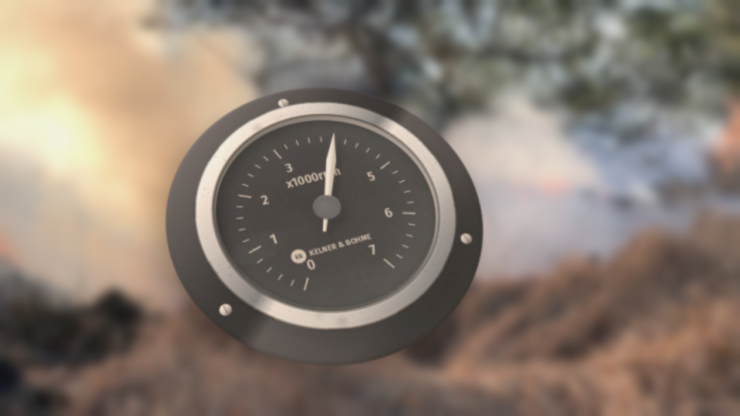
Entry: 4000; rpm
